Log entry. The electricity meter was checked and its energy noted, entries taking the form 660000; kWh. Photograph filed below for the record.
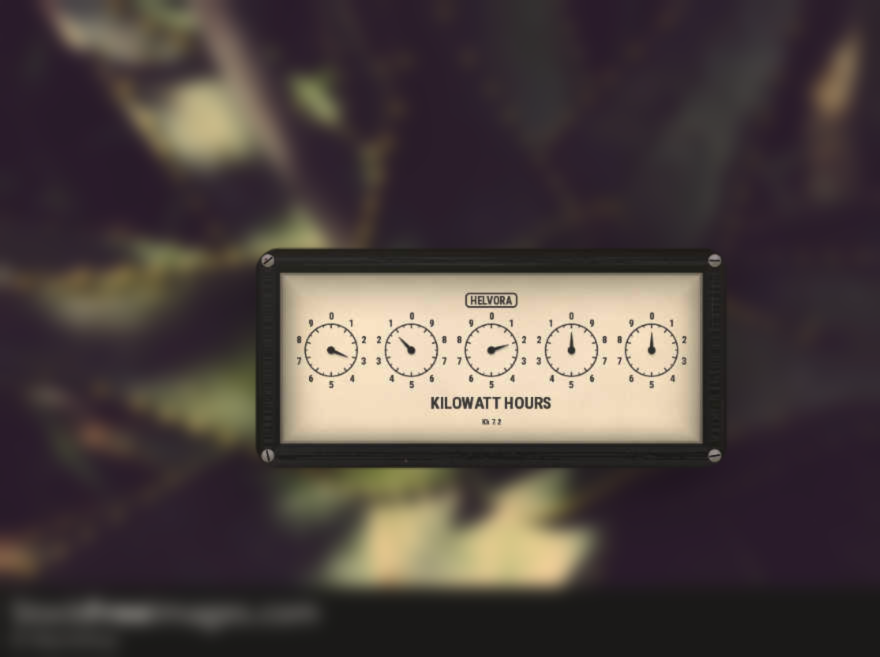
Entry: 31200; kWh
